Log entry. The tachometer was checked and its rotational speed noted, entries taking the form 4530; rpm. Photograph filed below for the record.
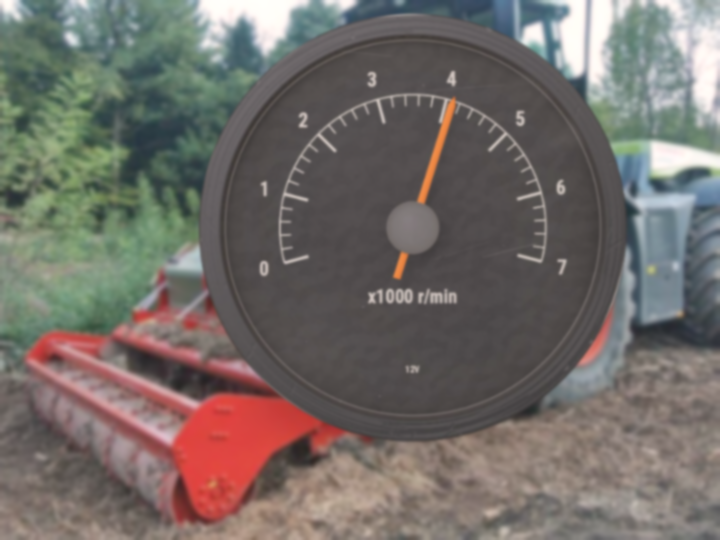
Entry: 4100; rpm
